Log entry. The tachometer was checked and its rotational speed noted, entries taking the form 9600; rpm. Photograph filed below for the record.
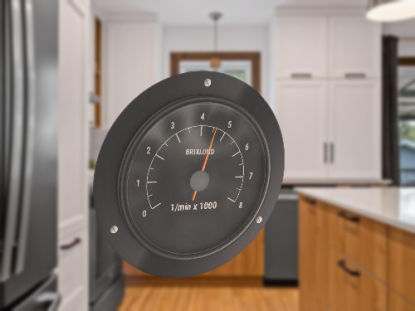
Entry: 4500; rpm
